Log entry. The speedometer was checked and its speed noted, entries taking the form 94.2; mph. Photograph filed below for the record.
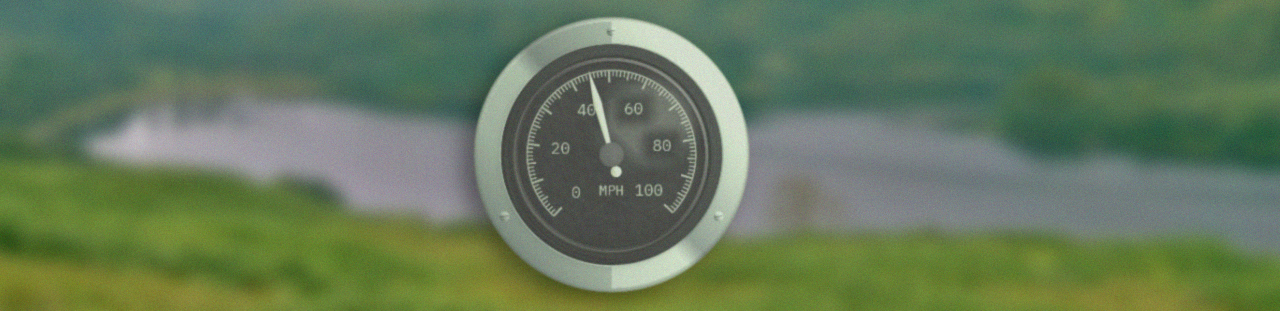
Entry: 45; mph
